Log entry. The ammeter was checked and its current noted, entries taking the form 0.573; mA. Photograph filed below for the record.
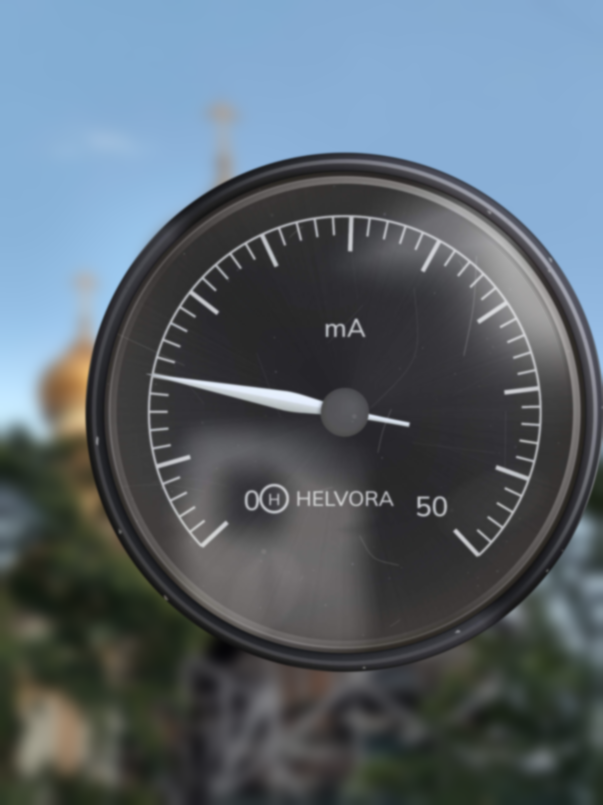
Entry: 10; mA
